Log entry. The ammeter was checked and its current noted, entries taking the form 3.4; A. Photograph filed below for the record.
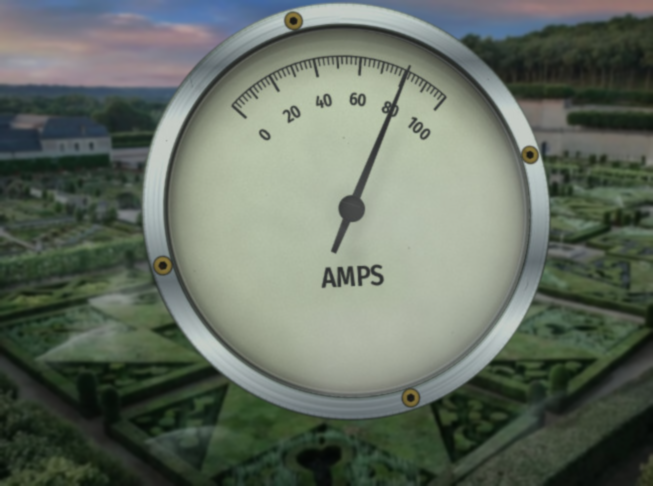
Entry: 80; A
